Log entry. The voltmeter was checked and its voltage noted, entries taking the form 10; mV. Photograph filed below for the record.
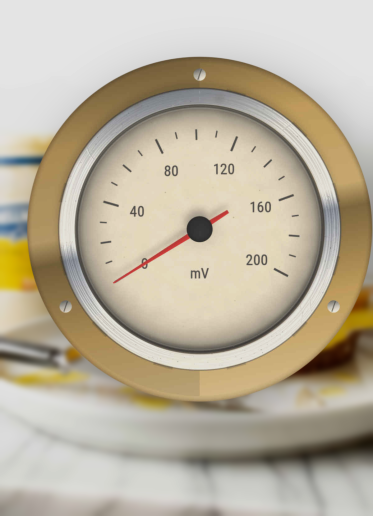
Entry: 0; mV
